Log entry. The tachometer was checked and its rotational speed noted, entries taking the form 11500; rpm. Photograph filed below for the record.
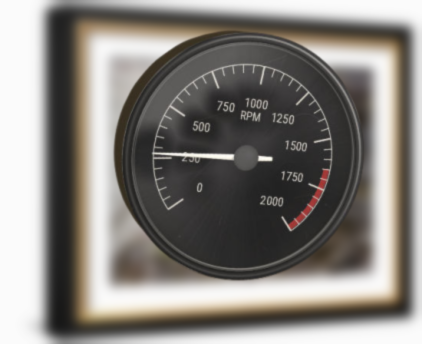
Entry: 275; rpm
